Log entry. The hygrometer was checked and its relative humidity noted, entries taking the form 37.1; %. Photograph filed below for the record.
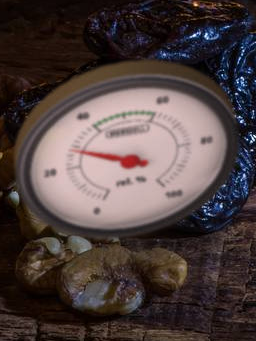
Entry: 30; %
